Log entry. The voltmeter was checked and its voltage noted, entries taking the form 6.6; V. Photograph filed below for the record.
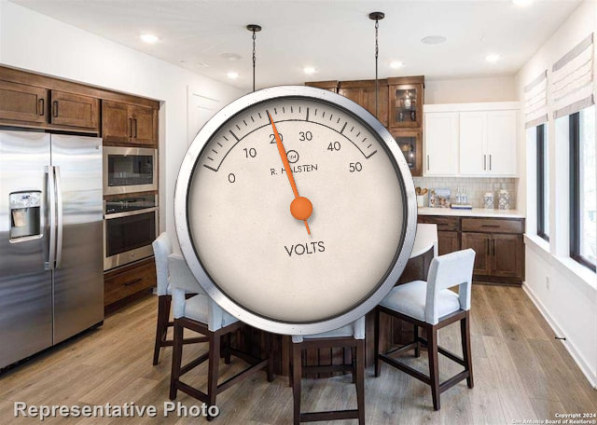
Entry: 20; V
